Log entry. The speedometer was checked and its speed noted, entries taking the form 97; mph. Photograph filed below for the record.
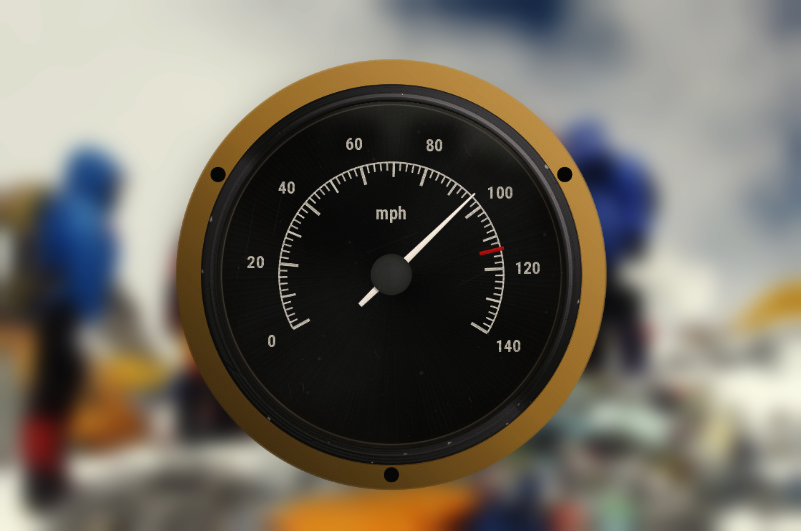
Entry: 96; mph
